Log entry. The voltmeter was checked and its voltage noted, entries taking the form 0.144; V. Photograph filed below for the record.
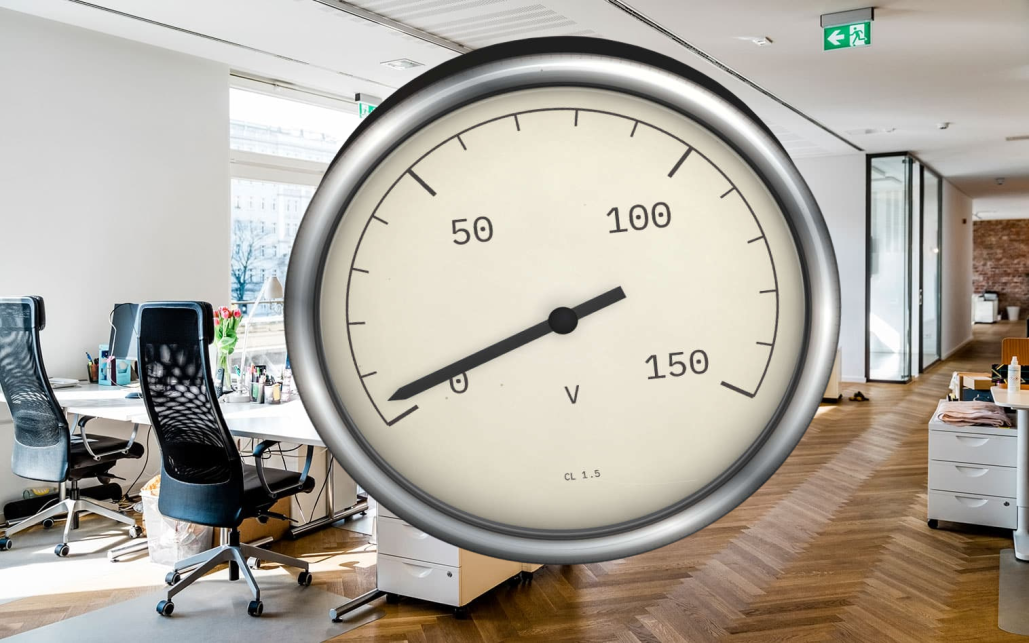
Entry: 5; V
